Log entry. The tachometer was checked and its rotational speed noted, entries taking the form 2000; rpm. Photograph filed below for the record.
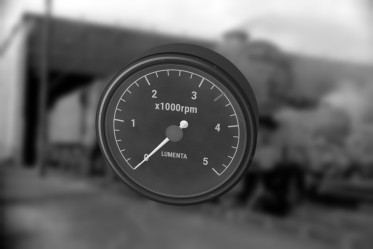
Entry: 0; rpm
